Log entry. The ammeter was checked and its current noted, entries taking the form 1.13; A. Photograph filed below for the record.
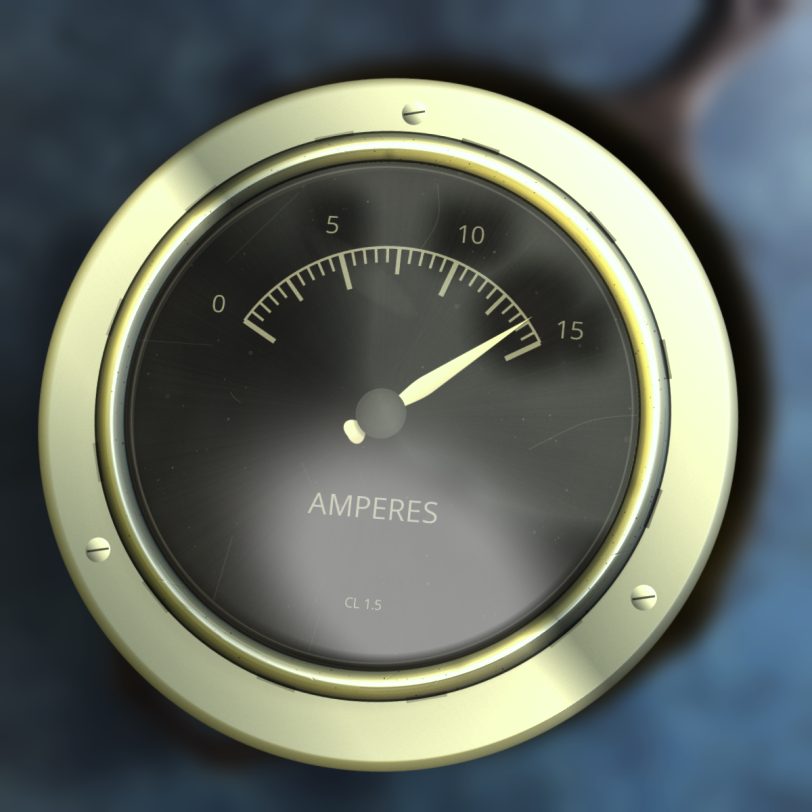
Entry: 14; A
